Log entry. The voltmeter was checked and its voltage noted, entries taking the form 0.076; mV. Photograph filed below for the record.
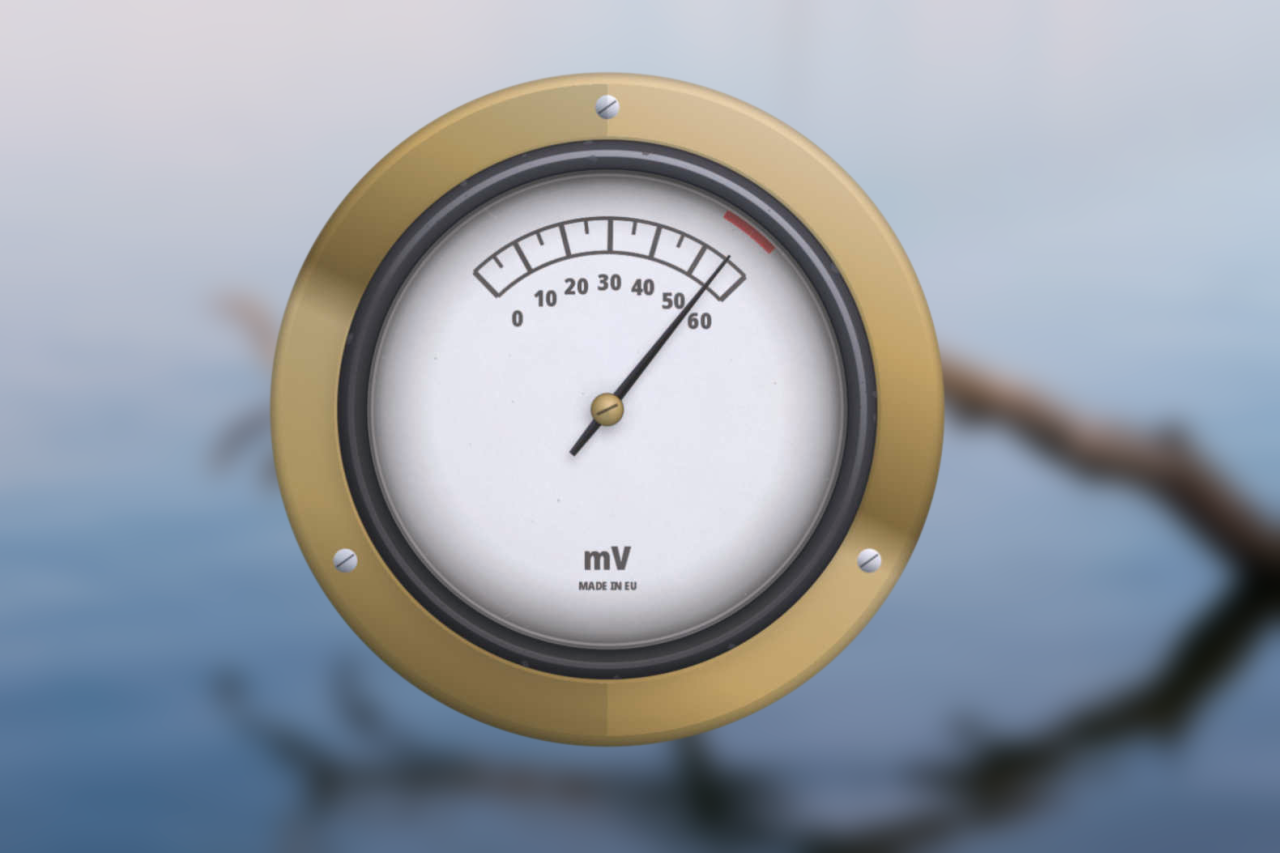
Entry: 55; mV
